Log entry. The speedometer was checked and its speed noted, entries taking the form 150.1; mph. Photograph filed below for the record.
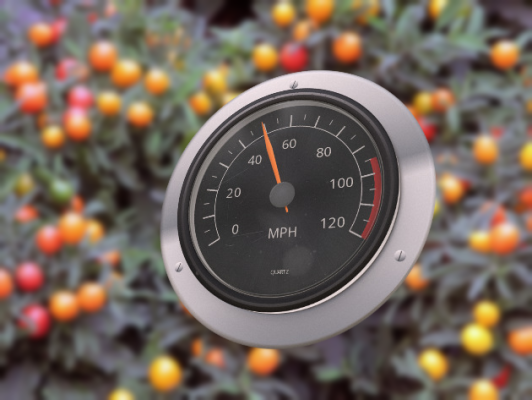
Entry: 50; mph
